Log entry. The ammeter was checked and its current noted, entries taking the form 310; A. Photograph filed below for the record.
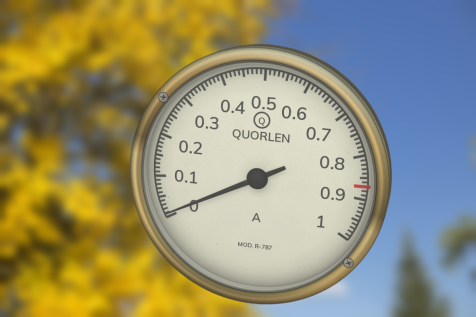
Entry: 0.01; A
